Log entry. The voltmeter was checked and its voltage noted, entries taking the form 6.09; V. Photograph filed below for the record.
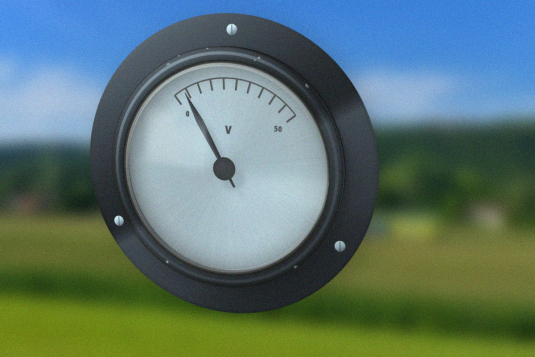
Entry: 5; V
